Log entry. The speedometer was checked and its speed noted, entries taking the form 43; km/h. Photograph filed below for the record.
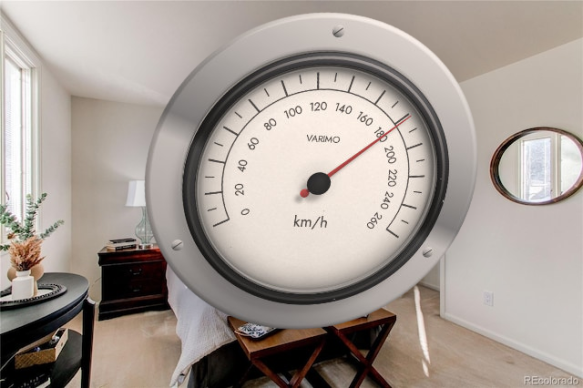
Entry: 180; km/h
